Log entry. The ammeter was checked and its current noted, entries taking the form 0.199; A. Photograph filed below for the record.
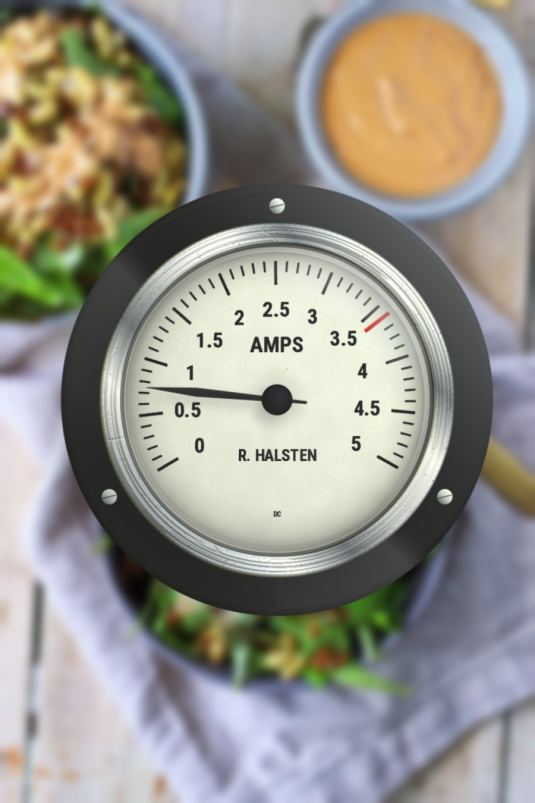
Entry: 0.75; A
